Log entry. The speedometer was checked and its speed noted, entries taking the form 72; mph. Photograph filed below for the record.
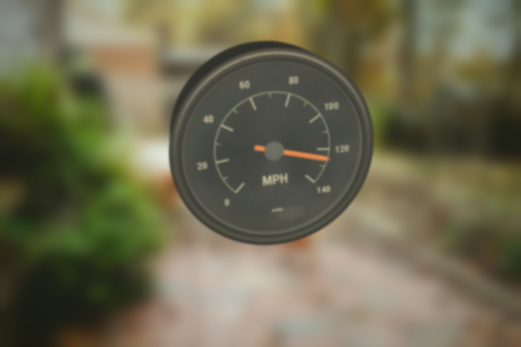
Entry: 125; mph
